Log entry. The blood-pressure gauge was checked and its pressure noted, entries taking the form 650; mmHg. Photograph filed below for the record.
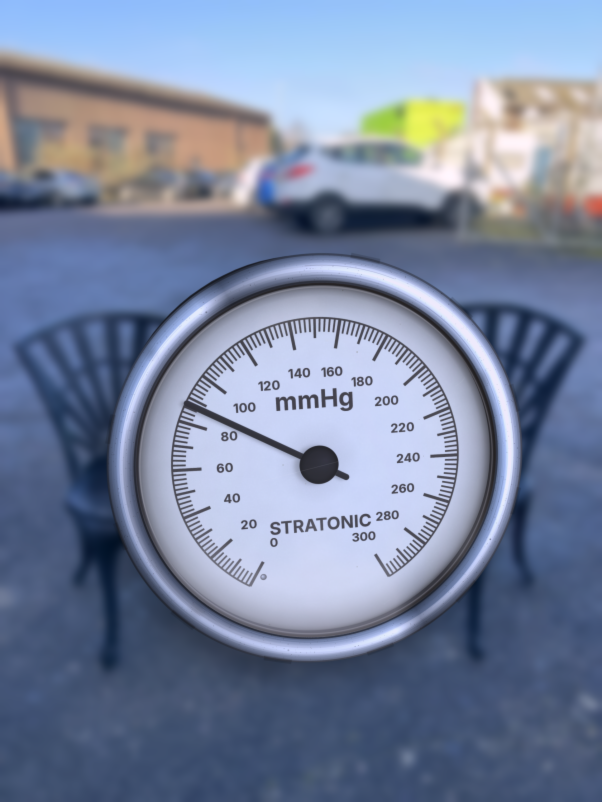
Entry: 88; mmHg
